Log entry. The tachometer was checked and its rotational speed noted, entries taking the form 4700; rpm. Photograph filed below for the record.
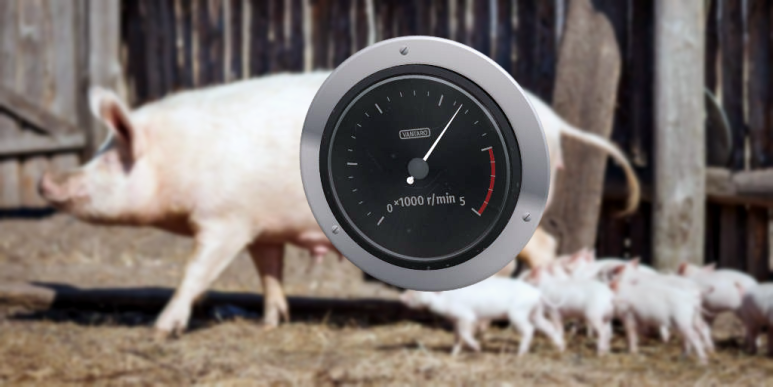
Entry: 3300; rpm
